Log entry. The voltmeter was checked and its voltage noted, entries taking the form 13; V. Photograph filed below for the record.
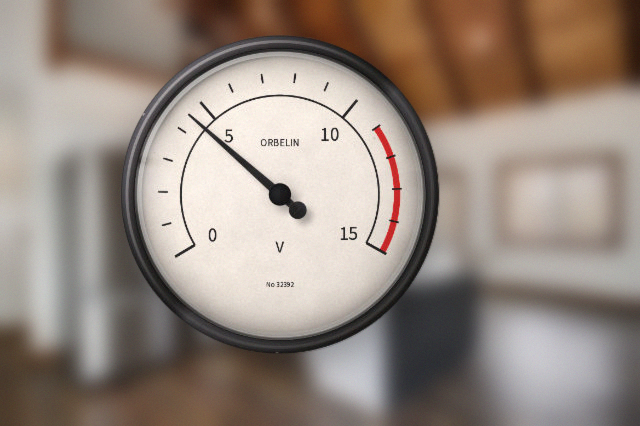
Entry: 4.5; V
